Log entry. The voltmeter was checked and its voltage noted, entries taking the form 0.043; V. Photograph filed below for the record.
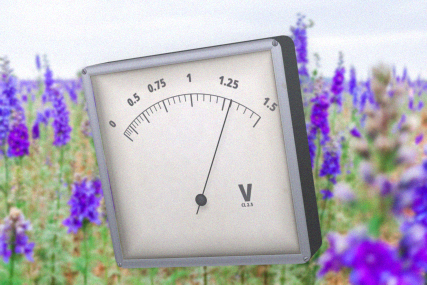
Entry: 1.3; V
